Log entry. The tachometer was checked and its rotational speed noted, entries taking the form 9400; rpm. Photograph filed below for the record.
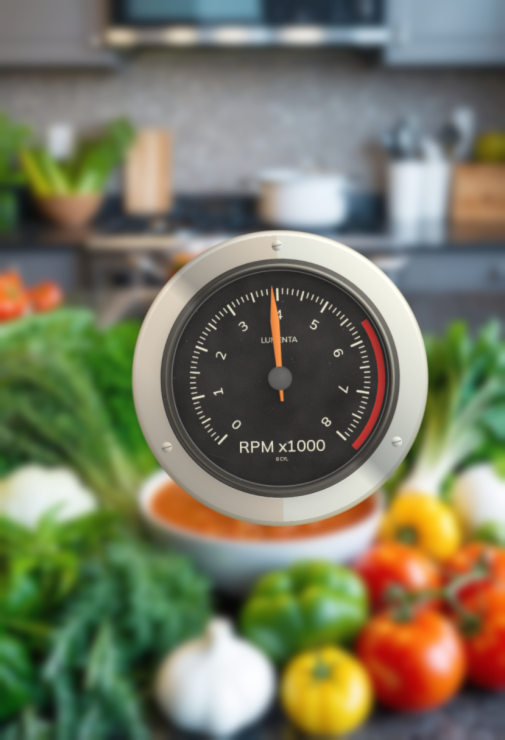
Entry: 3900; rpm
